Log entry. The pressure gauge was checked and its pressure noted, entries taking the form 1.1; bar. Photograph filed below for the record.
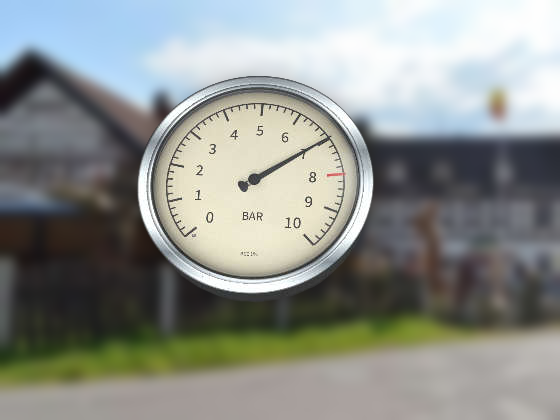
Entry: 7; bar
